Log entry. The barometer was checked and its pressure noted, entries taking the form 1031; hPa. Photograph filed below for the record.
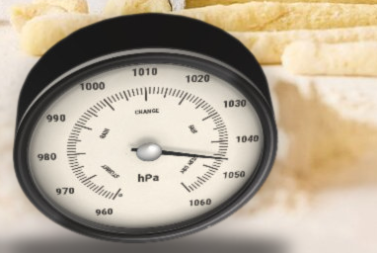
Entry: 1045; hPa
